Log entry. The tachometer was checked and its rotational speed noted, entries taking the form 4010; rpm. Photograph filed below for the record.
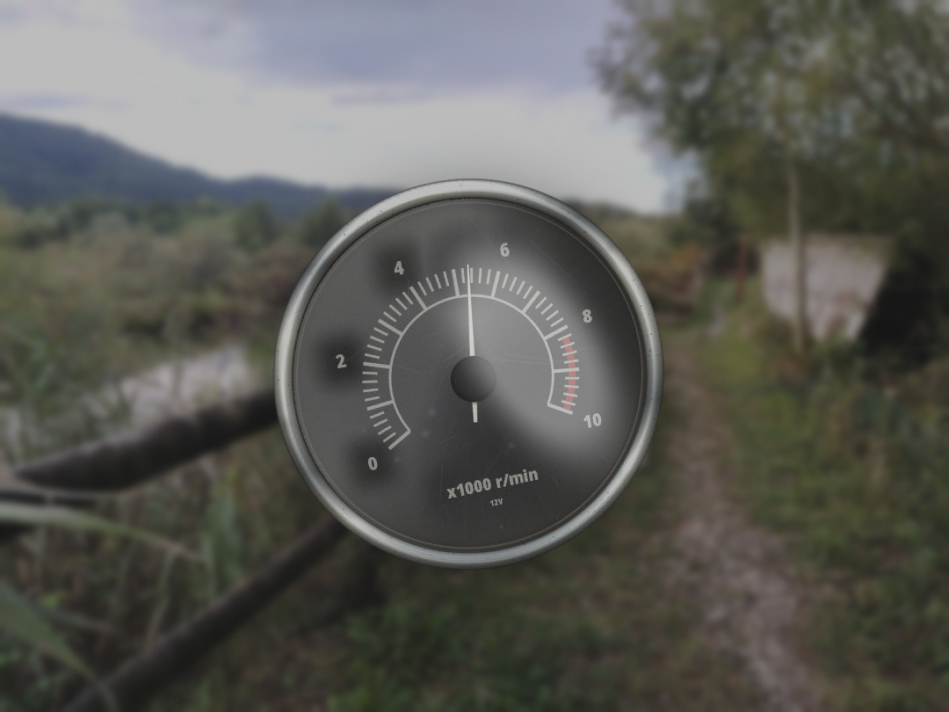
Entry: 5300; rpm
